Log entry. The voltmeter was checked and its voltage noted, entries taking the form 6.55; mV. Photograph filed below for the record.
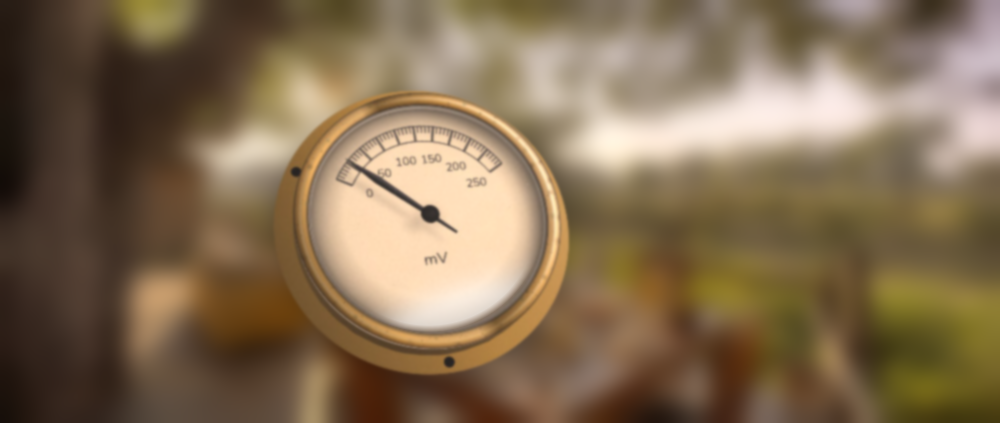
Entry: 25; mV
